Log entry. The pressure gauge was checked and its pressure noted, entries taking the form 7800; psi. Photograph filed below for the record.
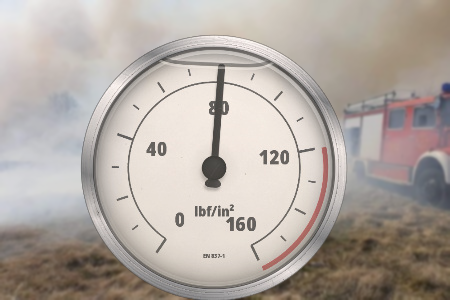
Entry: 80; psi
